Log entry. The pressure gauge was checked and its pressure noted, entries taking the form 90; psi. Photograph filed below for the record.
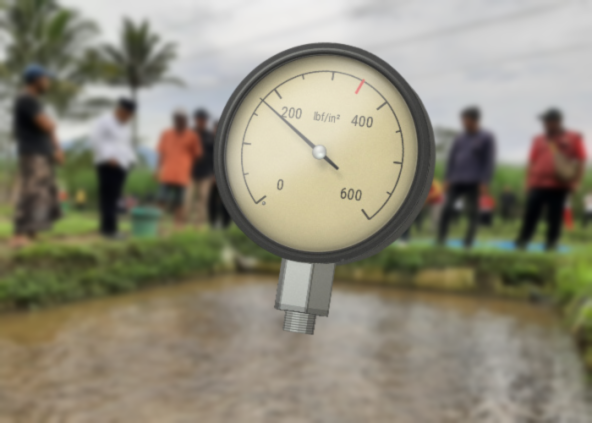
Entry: 175; psi
